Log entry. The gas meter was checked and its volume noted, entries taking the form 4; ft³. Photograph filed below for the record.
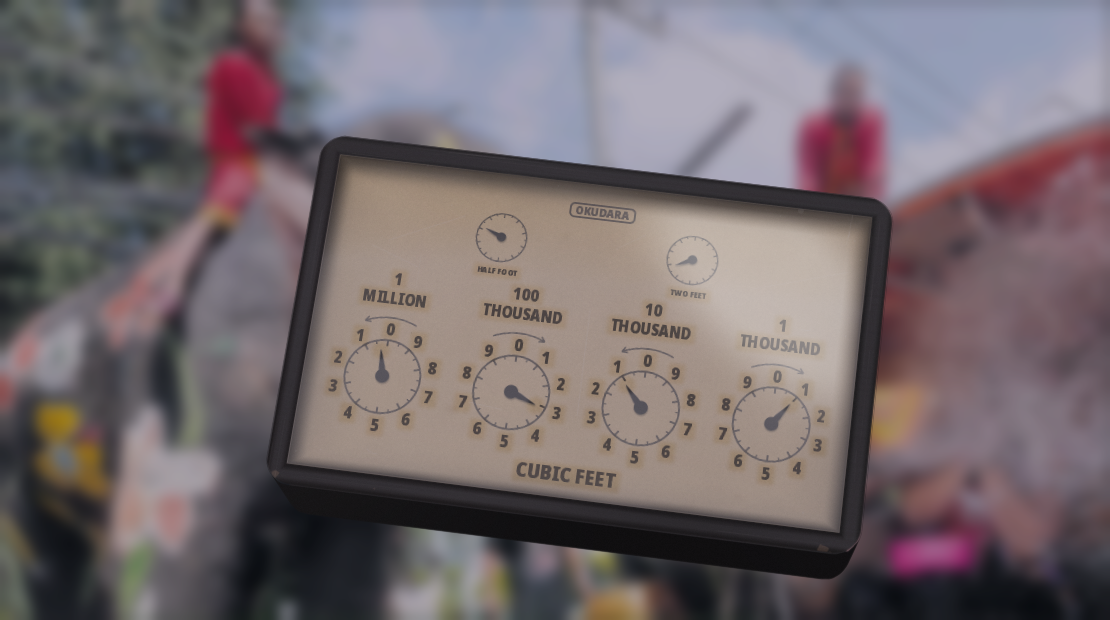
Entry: 31100; ft³
